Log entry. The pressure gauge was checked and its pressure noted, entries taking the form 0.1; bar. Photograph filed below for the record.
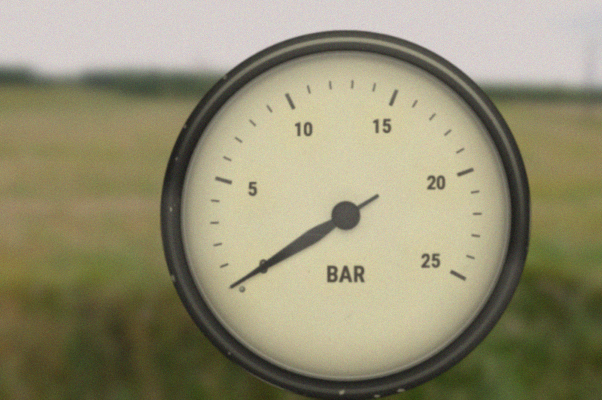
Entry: 0; bar
